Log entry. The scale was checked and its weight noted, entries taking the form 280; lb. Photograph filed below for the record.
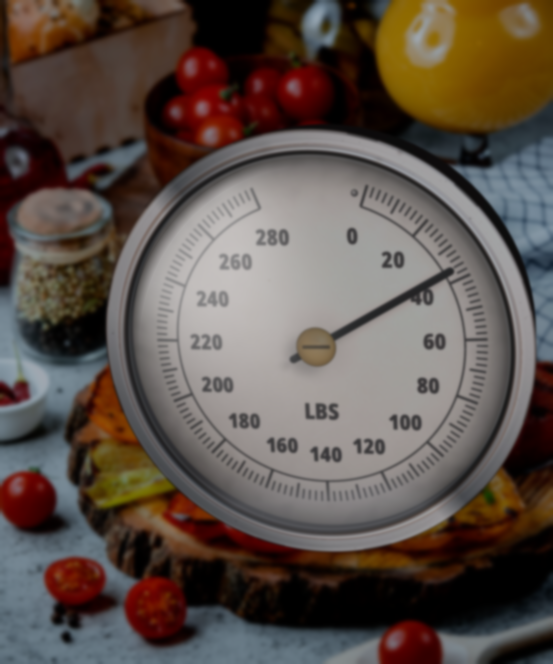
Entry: 36; lb
